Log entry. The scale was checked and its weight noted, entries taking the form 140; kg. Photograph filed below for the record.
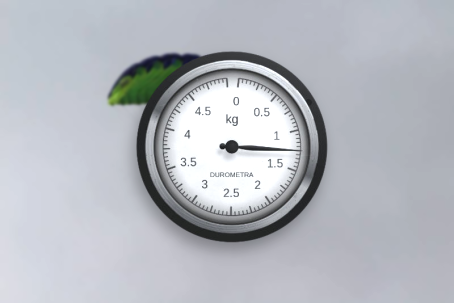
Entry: 1.25; kg
